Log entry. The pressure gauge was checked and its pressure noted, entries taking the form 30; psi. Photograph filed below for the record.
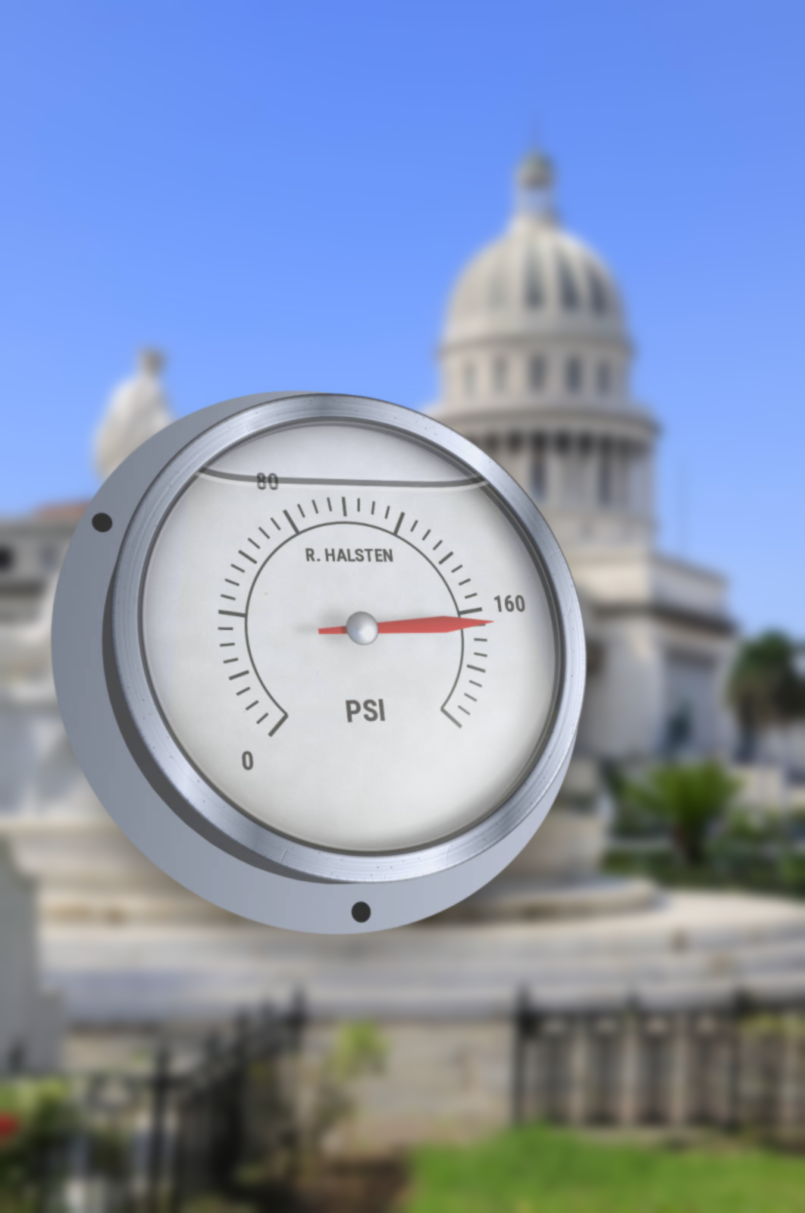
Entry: 165; psi
